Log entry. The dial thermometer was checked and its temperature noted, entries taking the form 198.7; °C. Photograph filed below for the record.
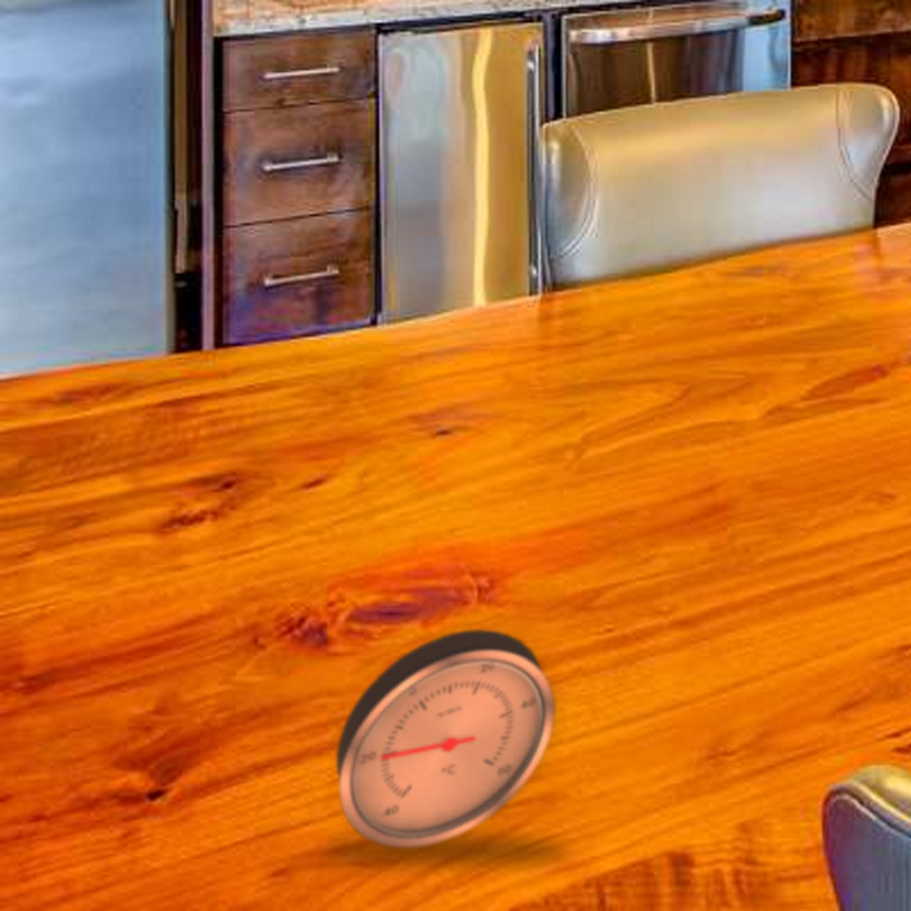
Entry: -20; °C
